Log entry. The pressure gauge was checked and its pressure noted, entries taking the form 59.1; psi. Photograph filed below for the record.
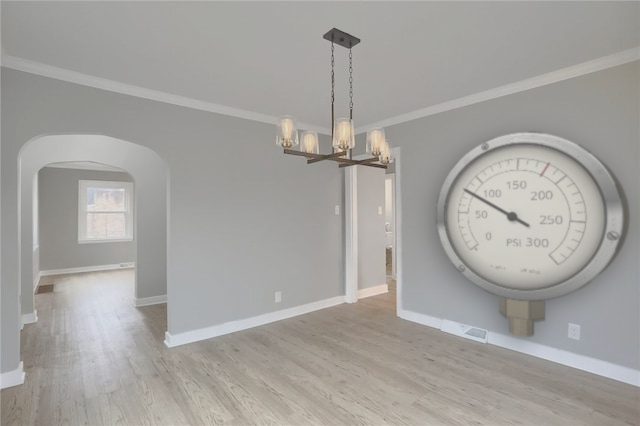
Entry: 80; psi
